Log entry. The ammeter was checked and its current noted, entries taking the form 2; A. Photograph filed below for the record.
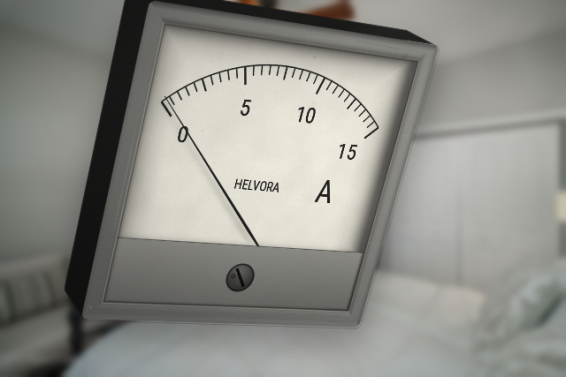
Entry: 0.25; A
